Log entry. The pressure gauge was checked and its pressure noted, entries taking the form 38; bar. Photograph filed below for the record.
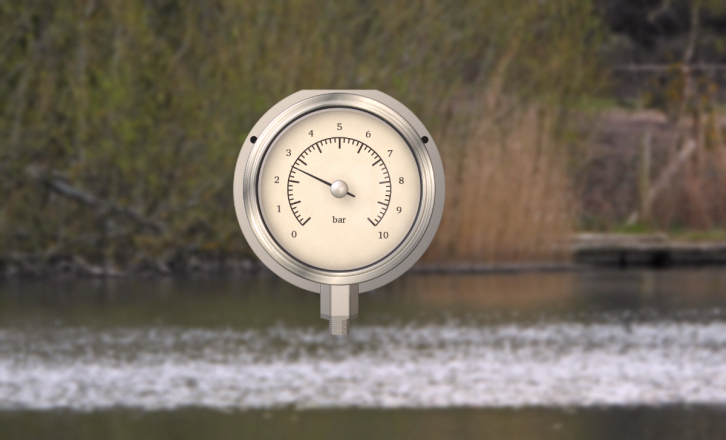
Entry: 2.6; bar
